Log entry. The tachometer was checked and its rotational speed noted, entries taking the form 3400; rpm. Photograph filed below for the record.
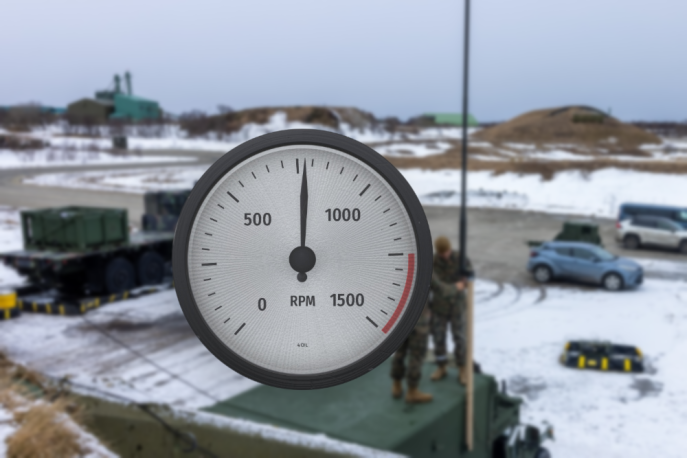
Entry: 775; rpm
